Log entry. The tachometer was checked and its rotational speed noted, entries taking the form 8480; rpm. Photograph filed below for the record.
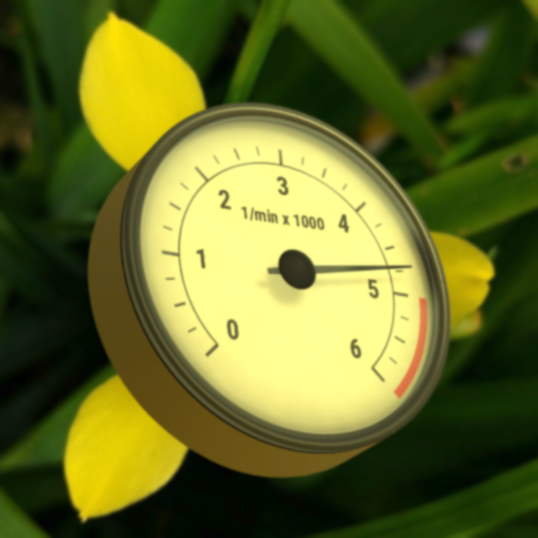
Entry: 4750; rpm
